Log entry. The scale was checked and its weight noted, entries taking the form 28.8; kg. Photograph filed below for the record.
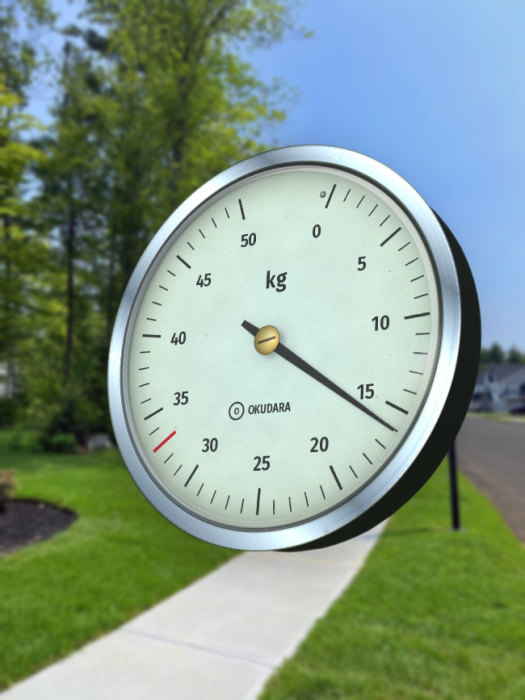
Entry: 16; kg
